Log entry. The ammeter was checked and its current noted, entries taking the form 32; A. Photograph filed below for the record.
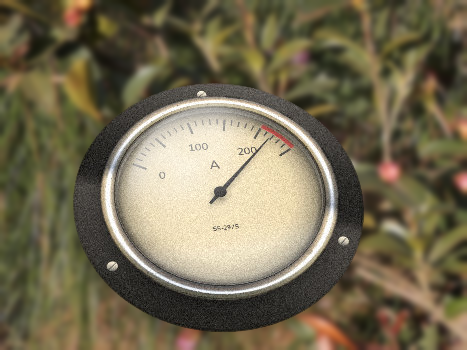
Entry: 220; A
